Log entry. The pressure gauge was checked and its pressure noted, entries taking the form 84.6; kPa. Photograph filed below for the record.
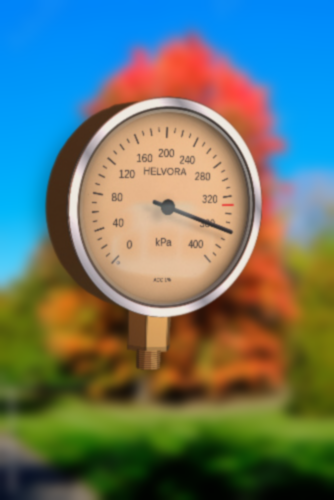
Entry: 360; kPa
